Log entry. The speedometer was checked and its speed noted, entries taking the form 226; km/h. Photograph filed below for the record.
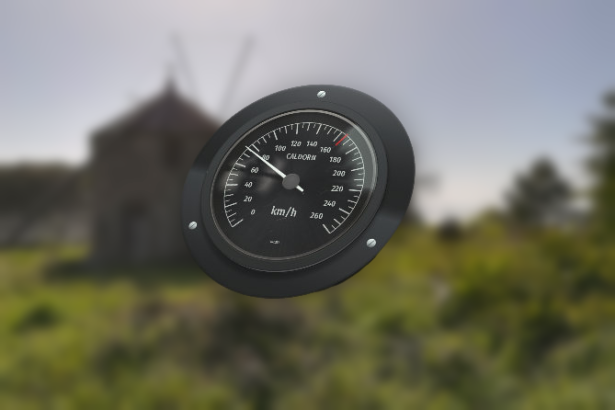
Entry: 75; km/h
